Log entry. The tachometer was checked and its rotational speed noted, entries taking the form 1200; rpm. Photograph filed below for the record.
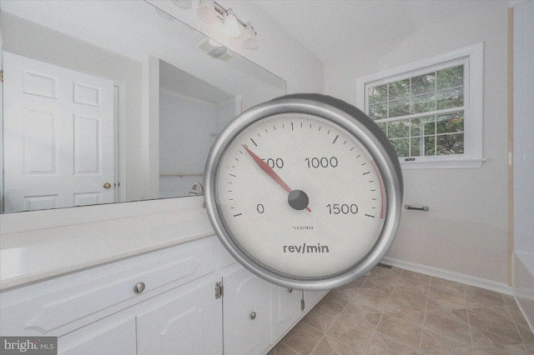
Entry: 450; rpm
